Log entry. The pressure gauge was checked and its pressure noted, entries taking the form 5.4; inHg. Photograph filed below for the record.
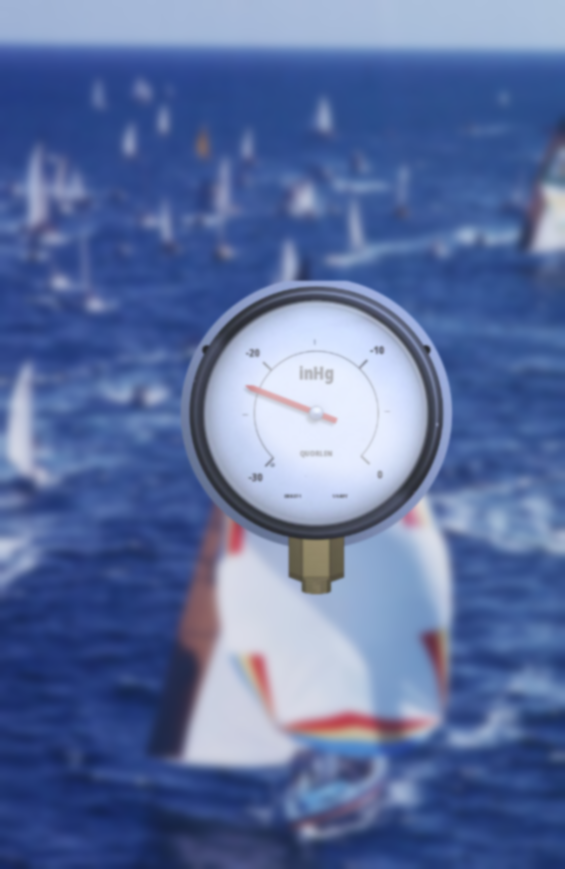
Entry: -22.5; inHg
